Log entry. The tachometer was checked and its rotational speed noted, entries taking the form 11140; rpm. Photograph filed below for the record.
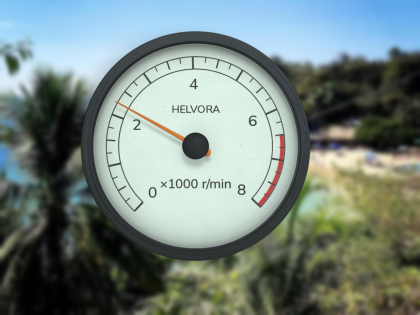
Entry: 2250; rpm
